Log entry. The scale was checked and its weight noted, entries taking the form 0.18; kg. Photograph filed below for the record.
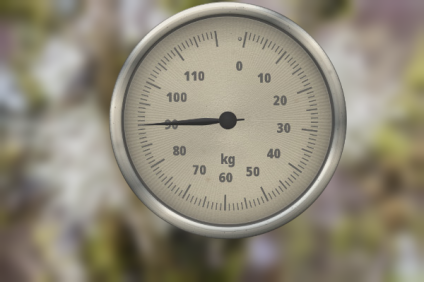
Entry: 90; kg
